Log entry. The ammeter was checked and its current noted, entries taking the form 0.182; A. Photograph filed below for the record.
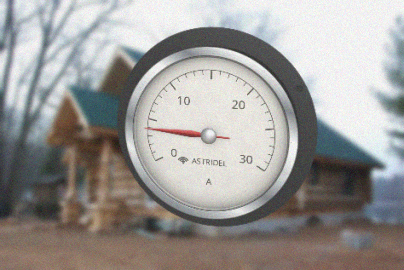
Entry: 4; A
